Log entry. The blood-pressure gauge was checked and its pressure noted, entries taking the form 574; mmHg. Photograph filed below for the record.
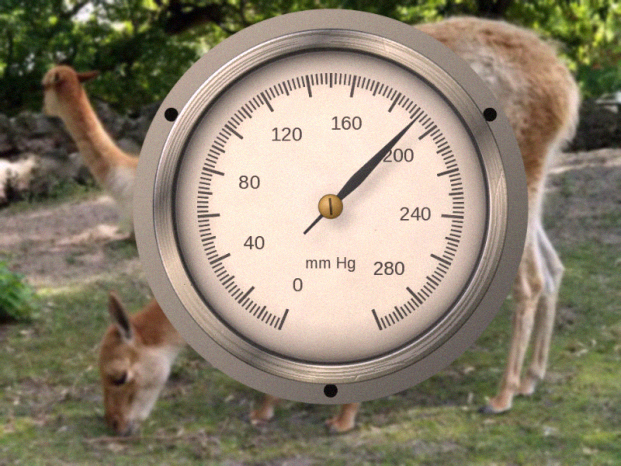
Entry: 192; mmHg
